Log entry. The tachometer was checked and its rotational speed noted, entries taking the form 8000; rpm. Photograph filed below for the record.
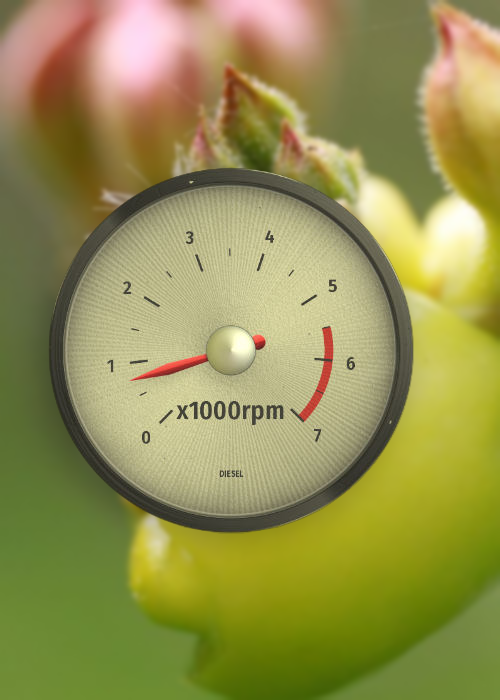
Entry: 750; rpm
